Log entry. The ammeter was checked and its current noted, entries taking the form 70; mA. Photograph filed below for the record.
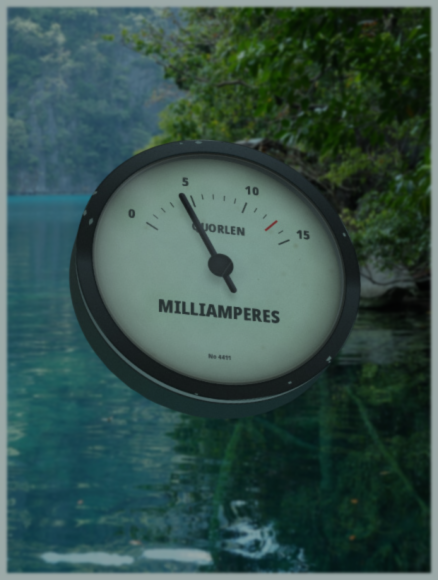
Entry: 4; mA
